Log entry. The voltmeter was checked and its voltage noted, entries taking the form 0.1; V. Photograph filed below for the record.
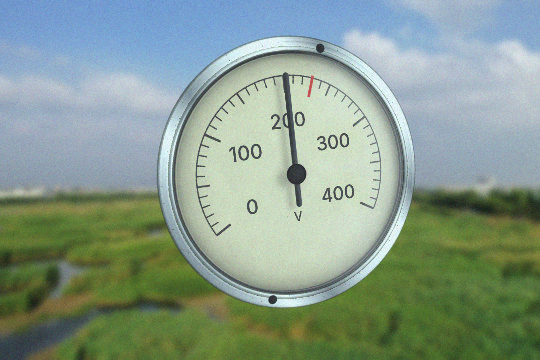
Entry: 200; V
